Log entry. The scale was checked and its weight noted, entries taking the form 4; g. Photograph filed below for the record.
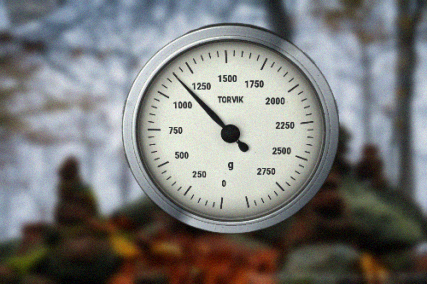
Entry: 1150; g
